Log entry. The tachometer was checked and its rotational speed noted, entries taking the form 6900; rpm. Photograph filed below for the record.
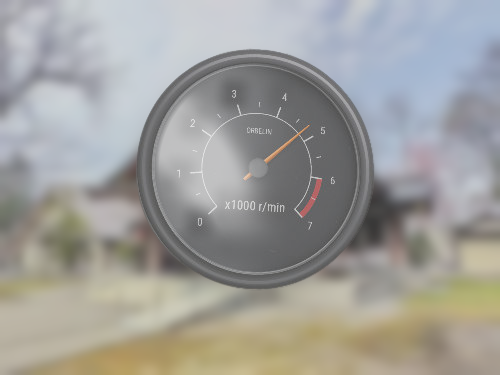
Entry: 4750; rpm
